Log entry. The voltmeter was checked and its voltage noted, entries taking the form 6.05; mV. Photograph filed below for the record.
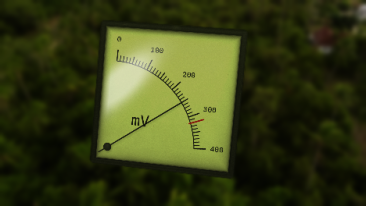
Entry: 250; mV
